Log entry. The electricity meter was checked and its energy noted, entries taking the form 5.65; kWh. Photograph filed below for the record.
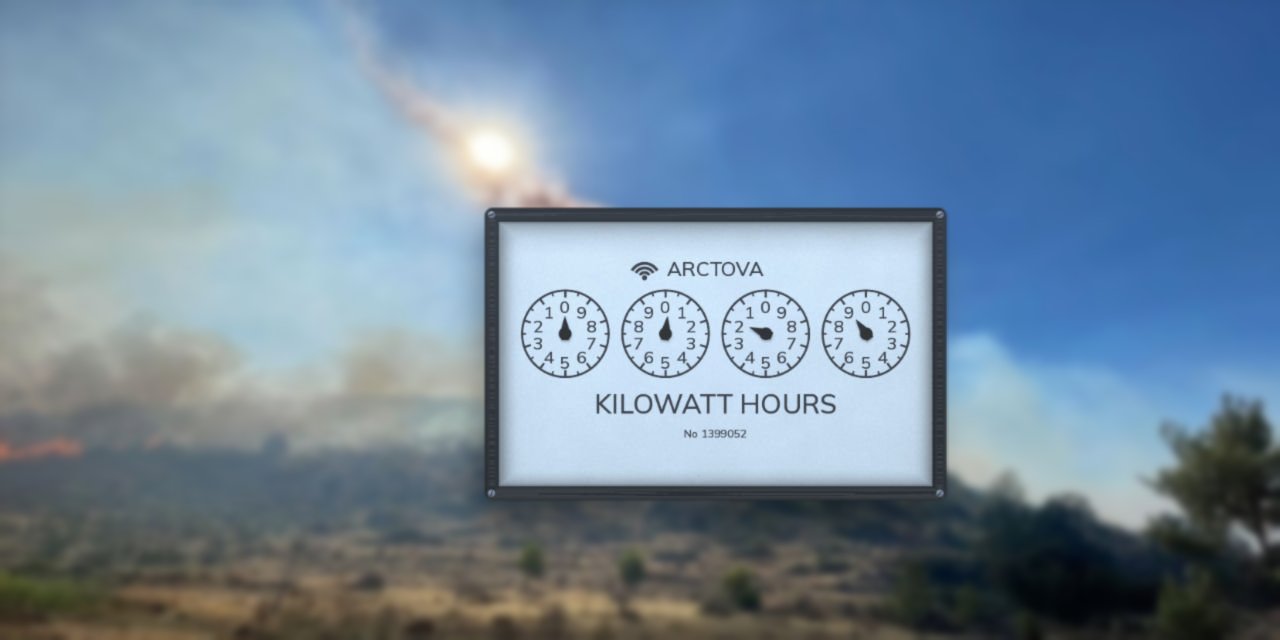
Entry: 19; kWh
